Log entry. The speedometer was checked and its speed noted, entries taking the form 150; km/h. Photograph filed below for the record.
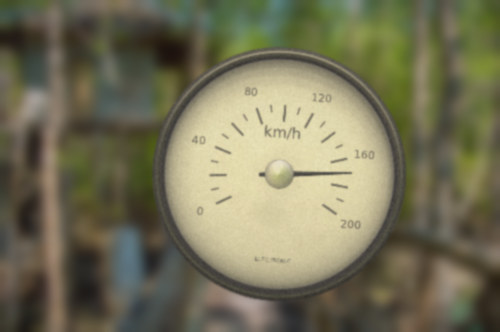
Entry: 170; km/h
